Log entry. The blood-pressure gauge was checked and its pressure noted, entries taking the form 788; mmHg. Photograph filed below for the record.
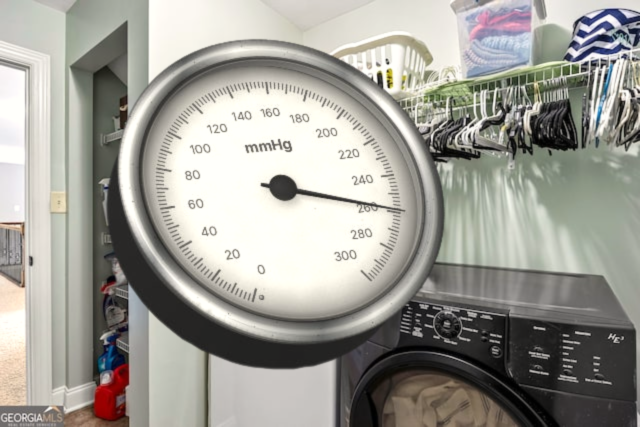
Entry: 260; mmHg
